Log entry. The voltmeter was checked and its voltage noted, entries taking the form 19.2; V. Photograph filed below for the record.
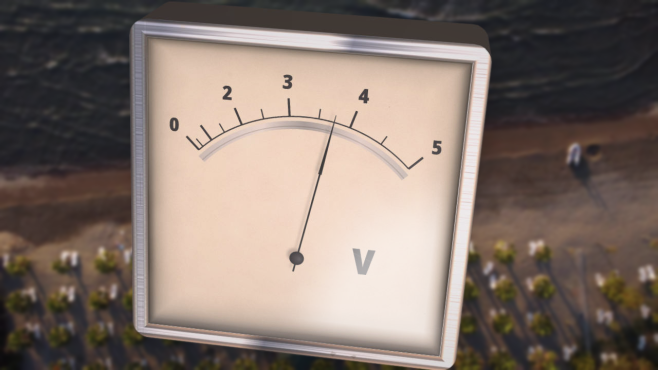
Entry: 3.75; V
